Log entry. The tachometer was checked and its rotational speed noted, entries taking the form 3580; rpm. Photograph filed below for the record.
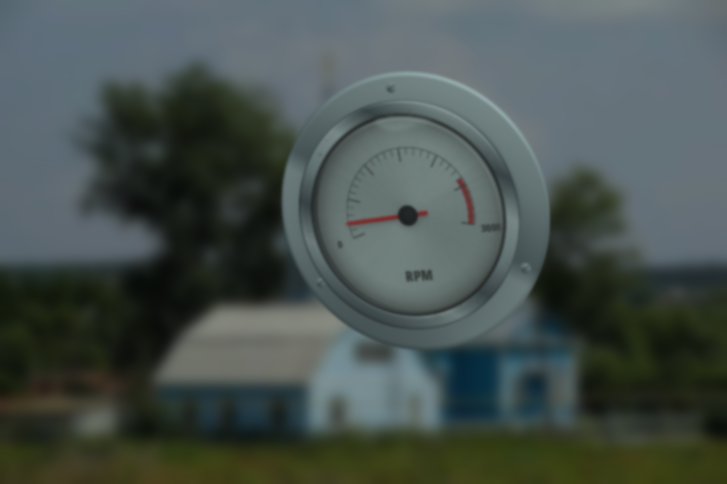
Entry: 200; rpm
